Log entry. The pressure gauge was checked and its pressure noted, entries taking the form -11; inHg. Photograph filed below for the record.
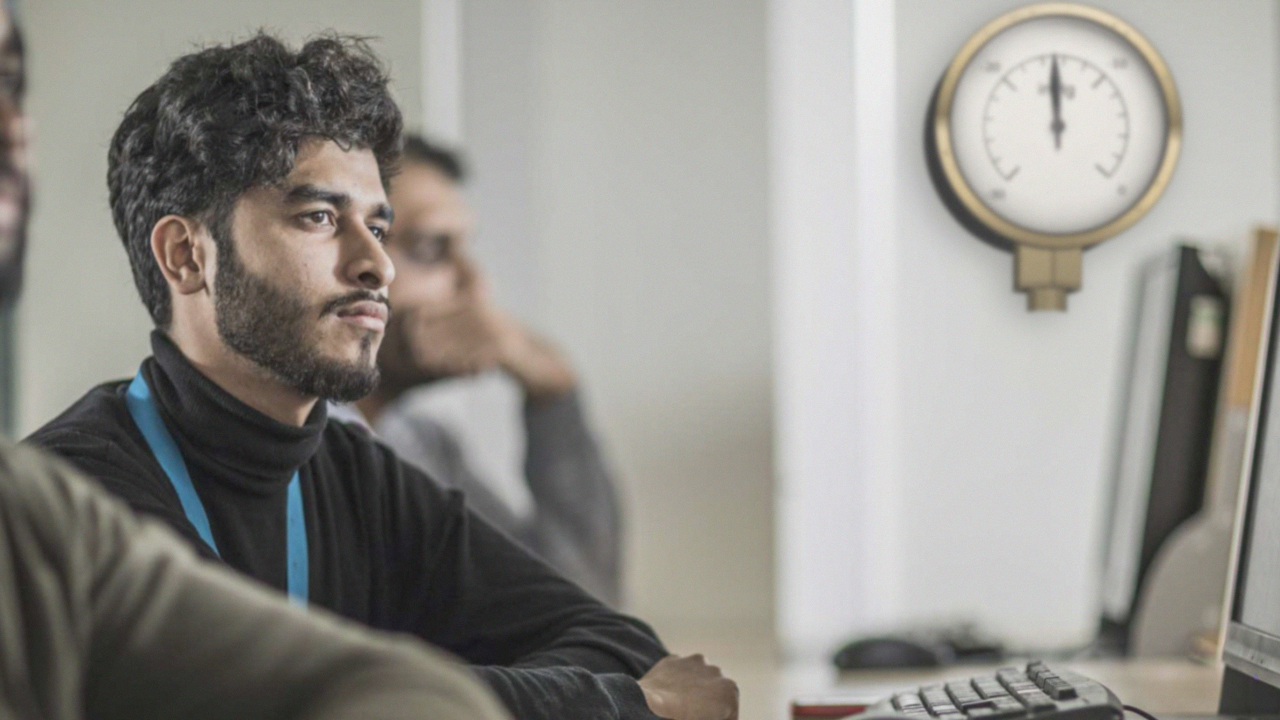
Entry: -15; inHg
